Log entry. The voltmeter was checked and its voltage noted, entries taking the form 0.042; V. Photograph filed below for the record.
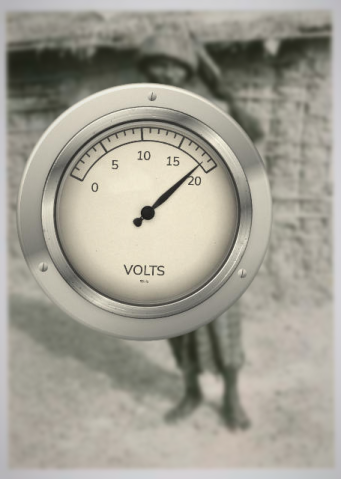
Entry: 18.5; V
